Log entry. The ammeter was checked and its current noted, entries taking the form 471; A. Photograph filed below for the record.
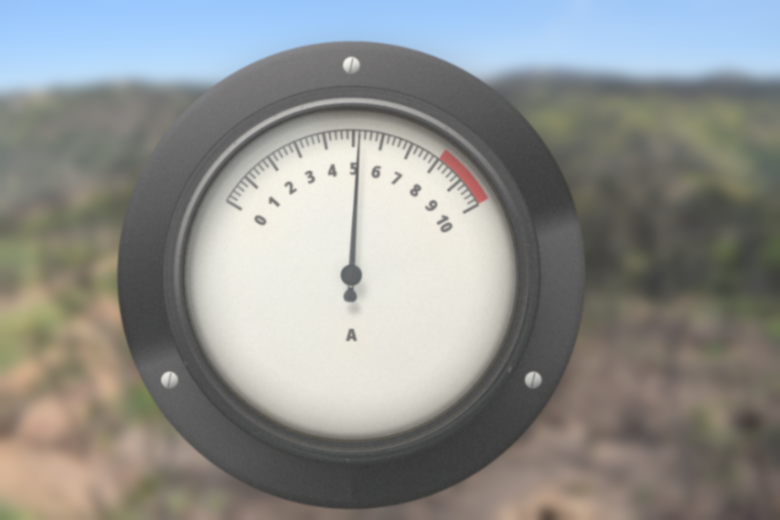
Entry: 5.2; A
